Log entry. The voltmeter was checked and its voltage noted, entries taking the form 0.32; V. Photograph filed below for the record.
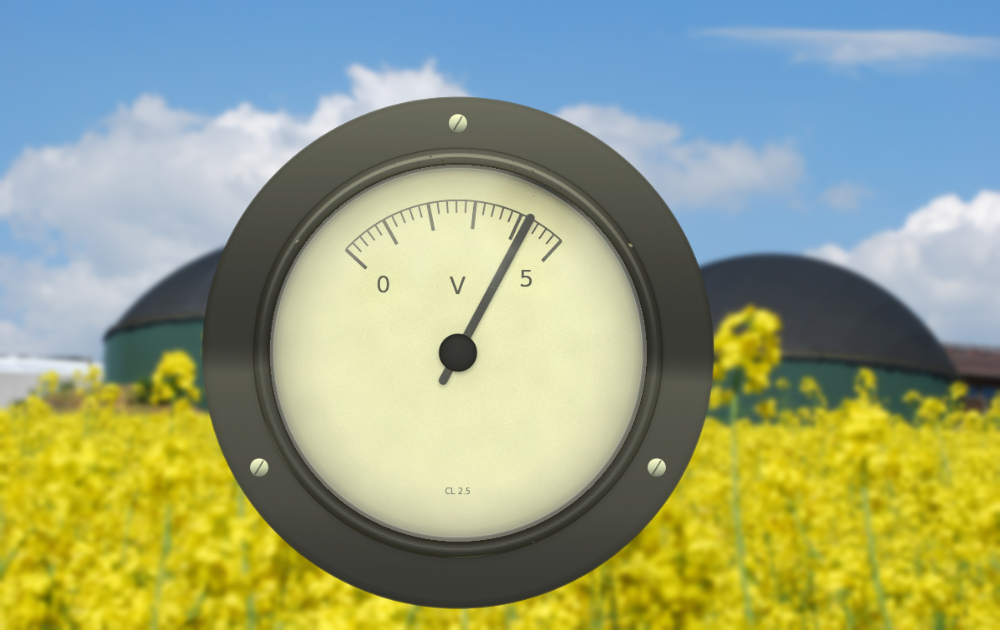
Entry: 4.2; V
